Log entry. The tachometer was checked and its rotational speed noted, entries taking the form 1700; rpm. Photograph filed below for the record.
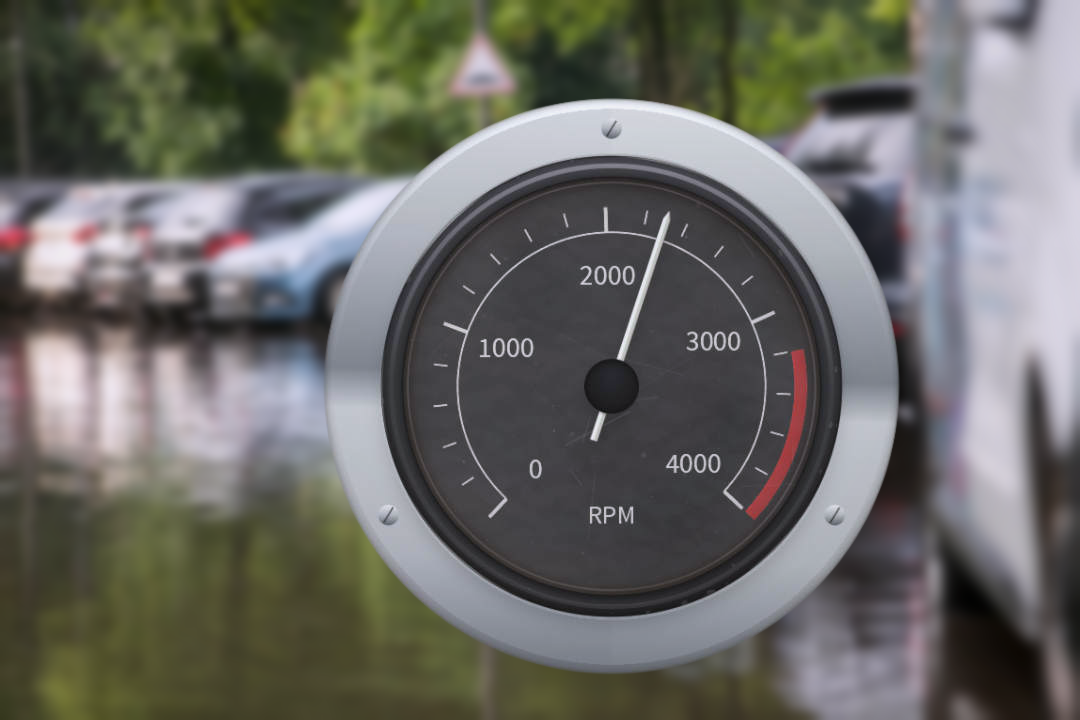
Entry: 2300; rpm
